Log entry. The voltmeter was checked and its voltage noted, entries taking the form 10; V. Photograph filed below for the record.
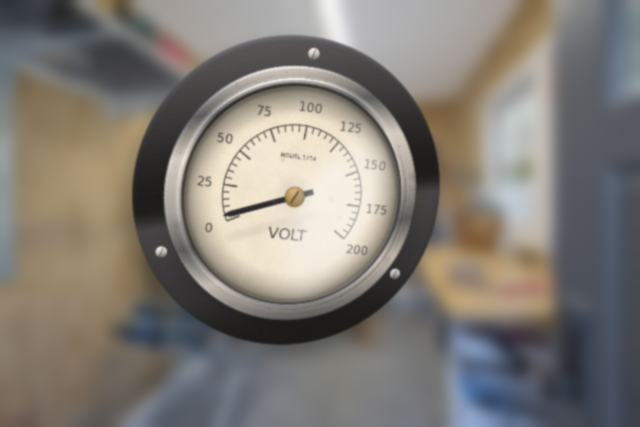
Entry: 5; V
